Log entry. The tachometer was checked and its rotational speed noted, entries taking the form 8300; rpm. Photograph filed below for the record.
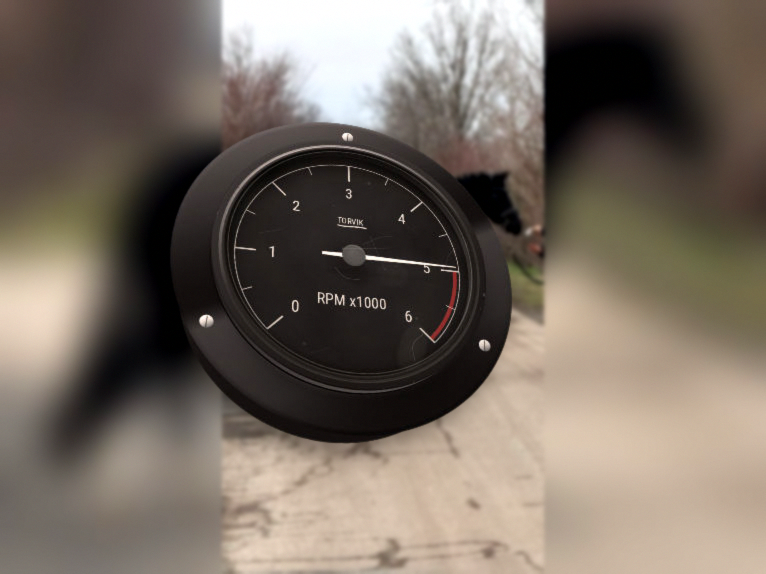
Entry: 5000; rpm
